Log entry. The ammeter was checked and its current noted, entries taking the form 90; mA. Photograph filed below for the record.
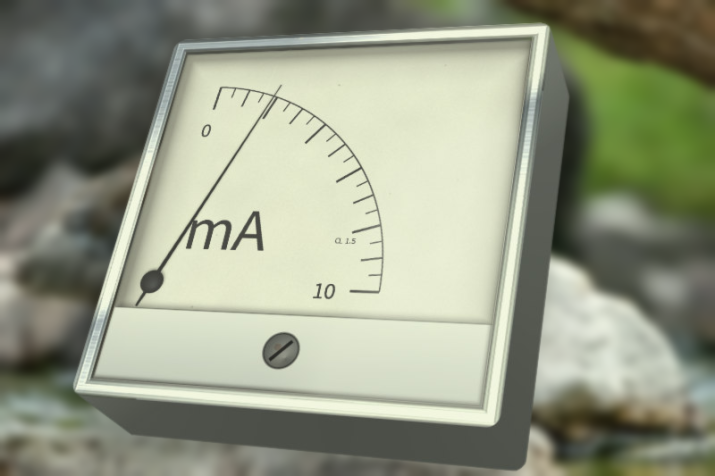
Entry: 2; mA
